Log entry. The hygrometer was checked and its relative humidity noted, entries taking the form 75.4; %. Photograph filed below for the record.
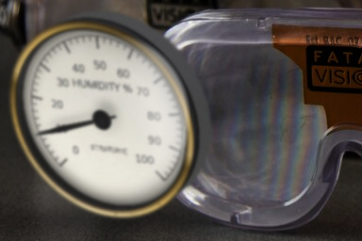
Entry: 10; %
